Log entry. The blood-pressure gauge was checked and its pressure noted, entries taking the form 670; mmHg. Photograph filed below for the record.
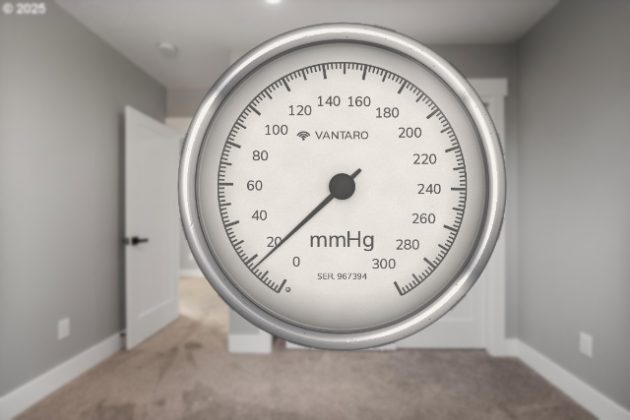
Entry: 16; mmHg
